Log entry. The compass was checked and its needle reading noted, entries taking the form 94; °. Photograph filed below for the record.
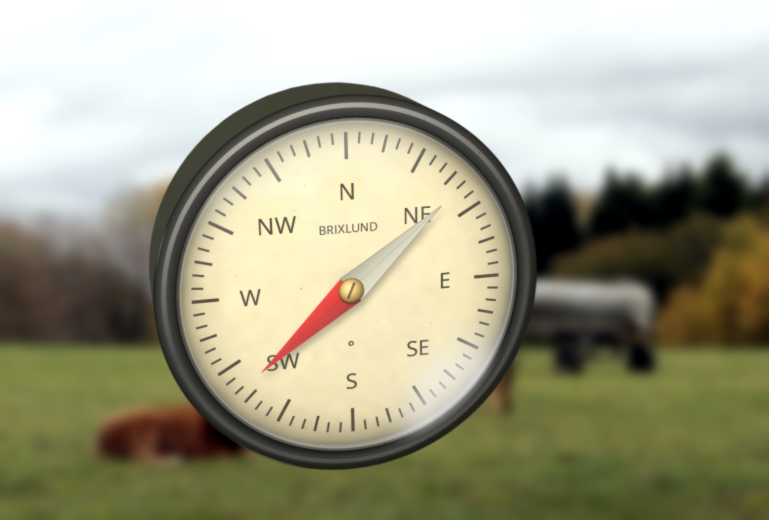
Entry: 230; °
